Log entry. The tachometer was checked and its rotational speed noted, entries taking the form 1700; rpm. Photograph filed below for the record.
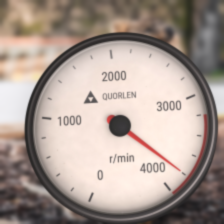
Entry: 3800; rpm
